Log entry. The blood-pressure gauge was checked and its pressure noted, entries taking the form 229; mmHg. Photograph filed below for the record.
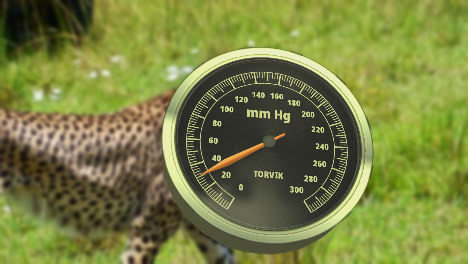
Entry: 30; mmHg
